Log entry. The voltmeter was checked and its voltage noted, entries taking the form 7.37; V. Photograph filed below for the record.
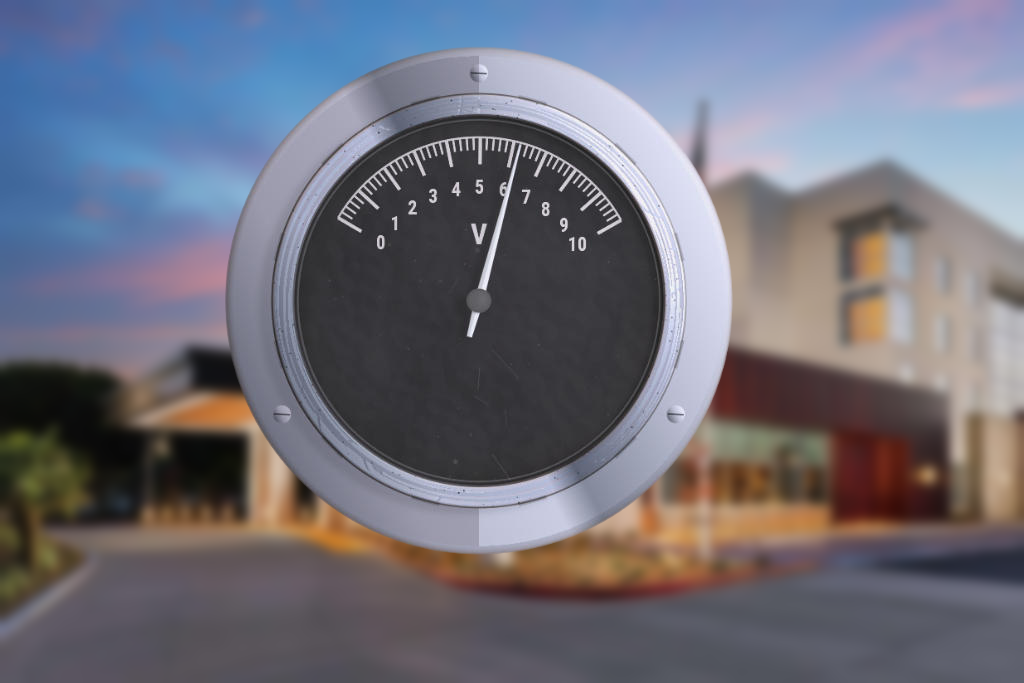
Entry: 6.2; V
